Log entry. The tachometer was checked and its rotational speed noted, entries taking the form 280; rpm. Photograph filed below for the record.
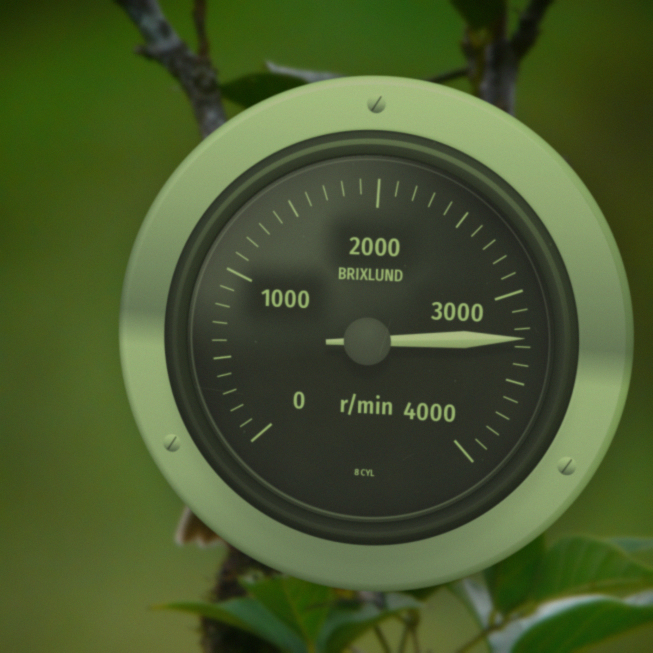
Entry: 3250; rpm
